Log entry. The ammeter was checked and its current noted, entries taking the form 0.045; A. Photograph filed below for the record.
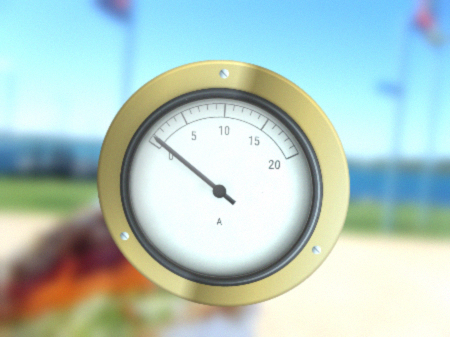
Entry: 1; A
